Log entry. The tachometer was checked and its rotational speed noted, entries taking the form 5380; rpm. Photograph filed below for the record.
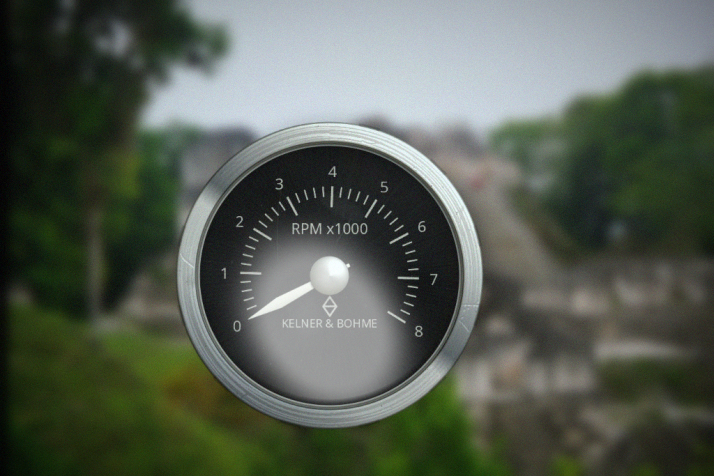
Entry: 0; rpm
